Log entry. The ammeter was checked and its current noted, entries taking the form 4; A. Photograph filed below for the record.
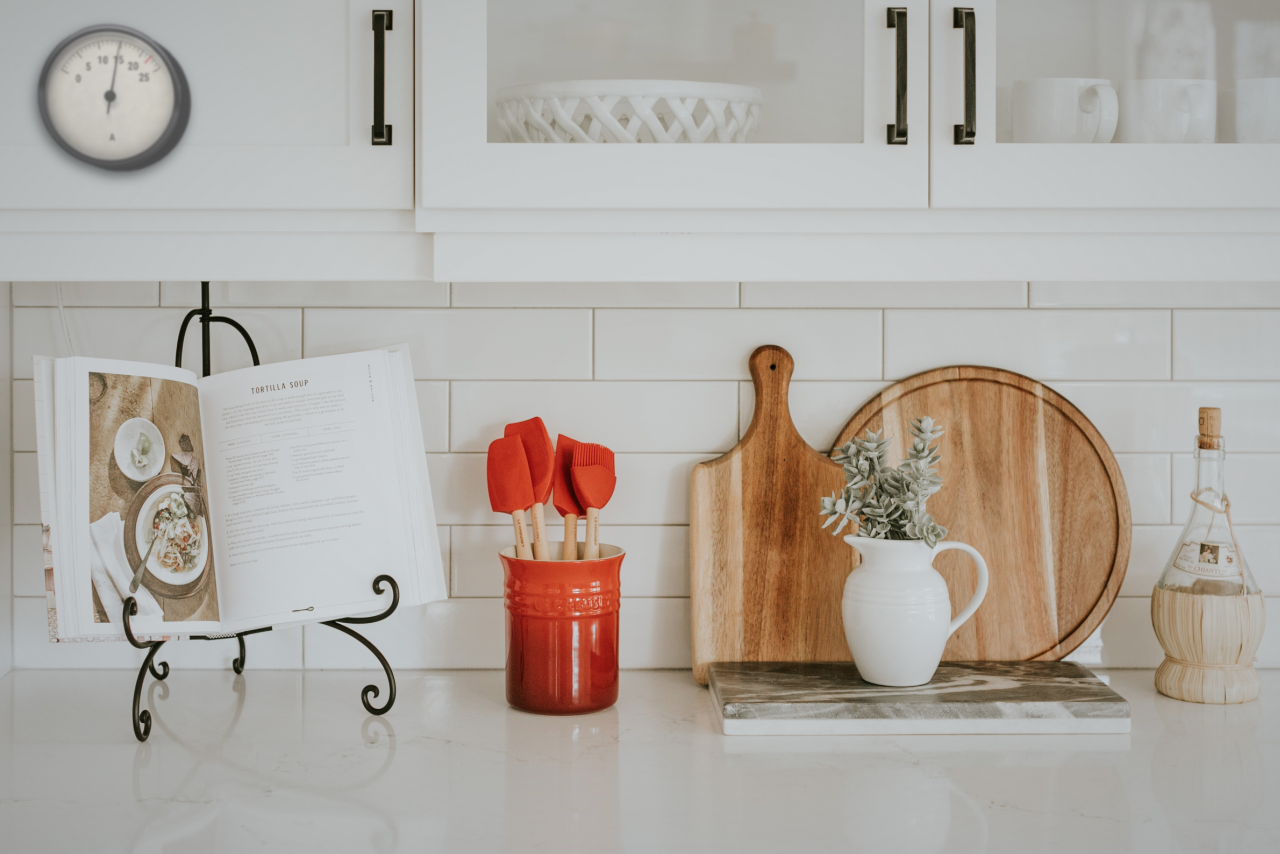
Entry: 15; A
